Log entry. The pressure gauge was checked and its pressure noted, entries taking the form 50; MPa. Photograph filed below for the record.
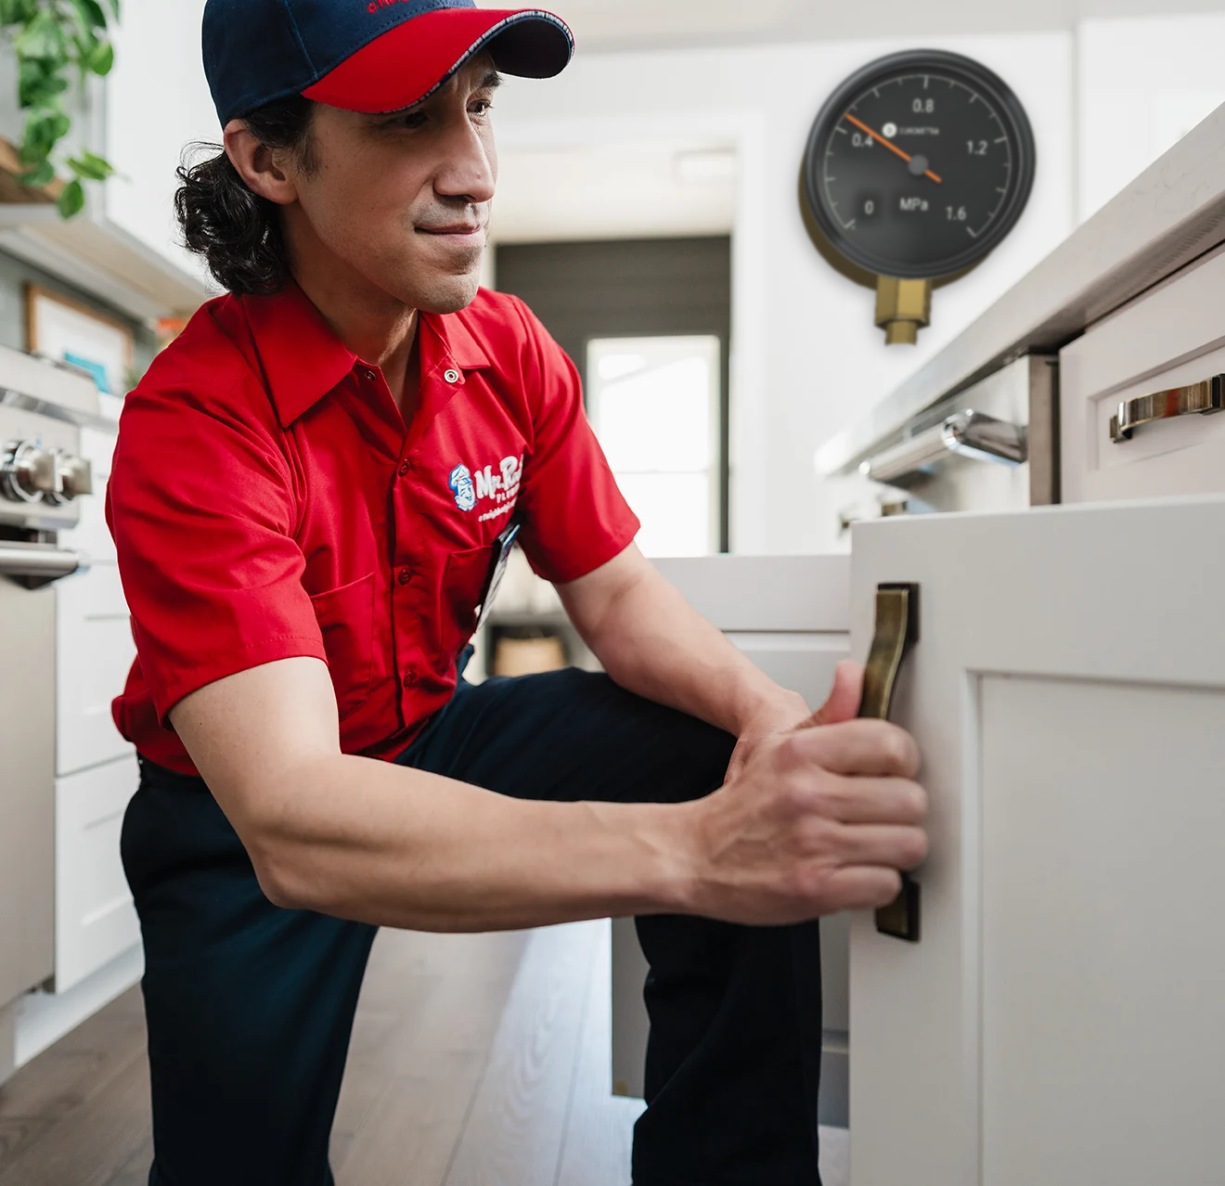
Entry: 0.45; MPa
